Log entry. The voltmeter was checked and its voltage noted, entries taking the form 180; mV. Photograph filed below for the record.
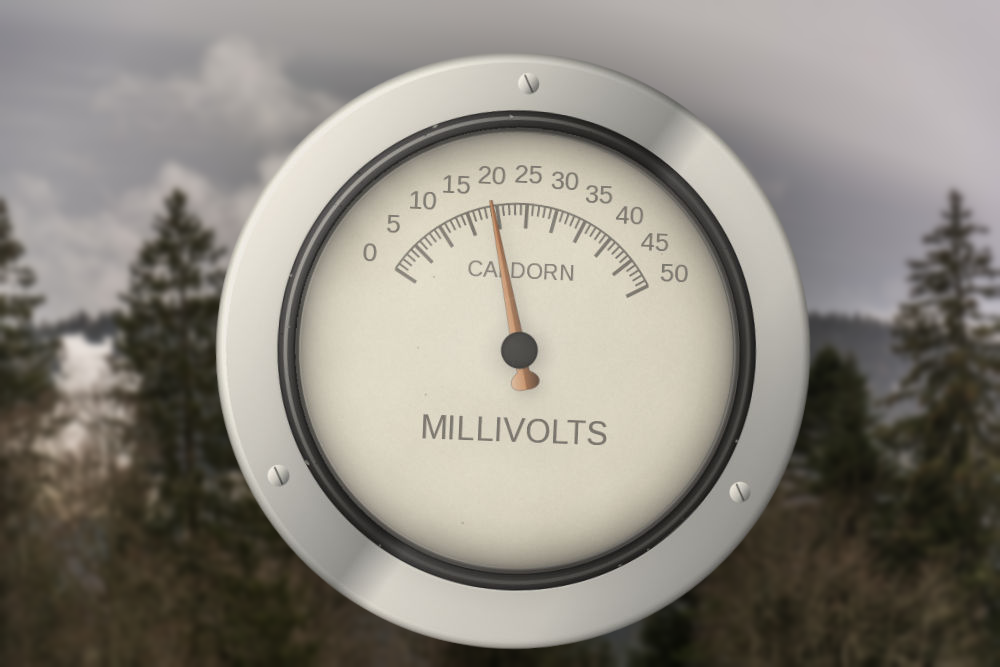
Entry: 19; mV
